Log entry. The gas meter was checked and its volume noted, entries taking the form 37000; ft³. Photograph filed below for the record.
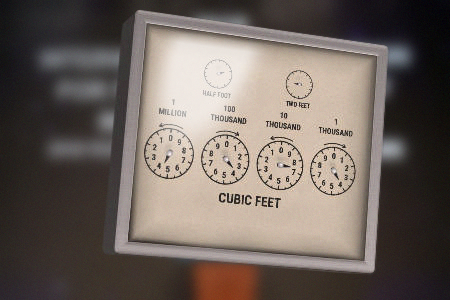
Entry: 437400; ft³
